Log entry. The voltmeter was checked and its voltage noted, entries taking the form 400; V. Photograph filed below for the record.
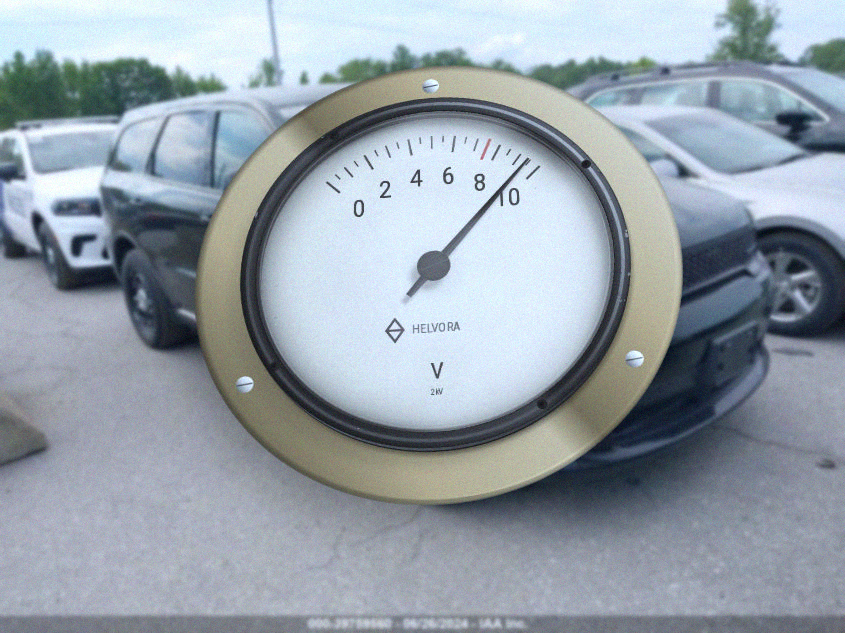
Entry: 9.5; V
